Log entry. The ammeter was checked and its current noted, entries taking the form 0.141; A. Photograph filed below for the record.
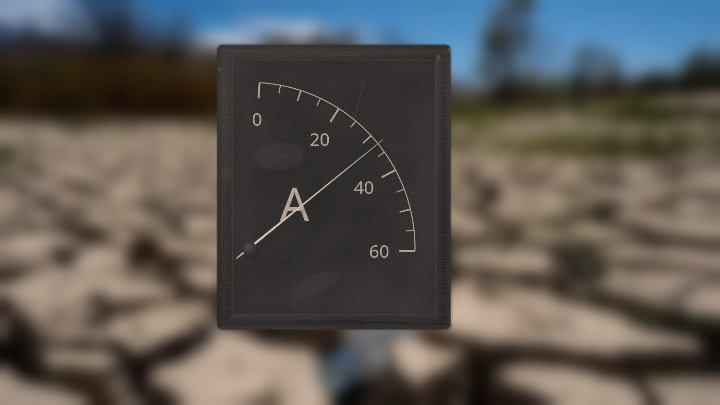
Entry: 32.5; A
